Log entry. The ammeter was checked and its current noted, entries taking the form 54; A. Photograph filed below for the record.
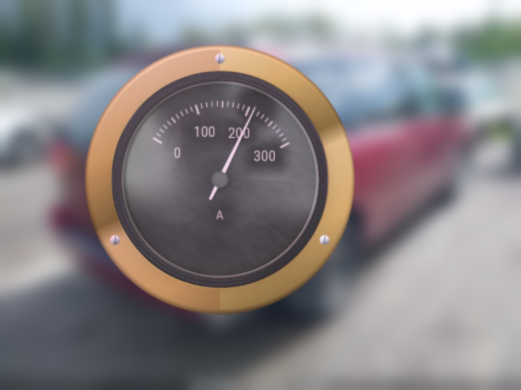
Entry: 210; A
